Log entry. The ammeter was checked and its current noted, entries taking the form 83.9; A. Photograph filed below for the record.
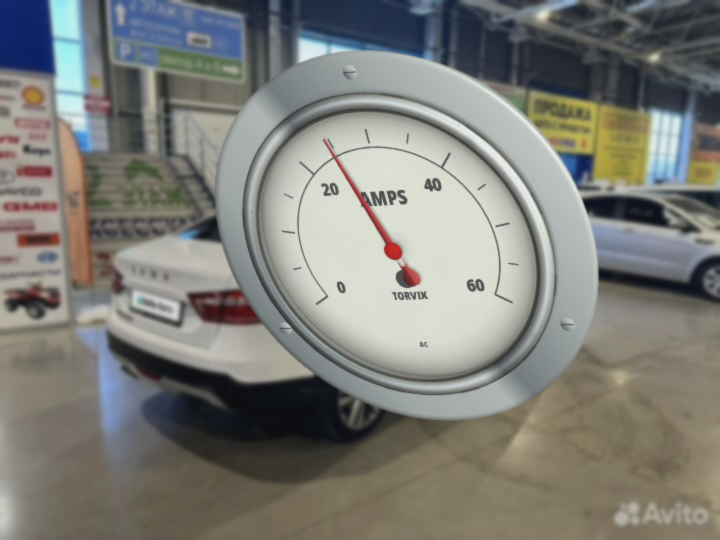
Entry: 25; A
